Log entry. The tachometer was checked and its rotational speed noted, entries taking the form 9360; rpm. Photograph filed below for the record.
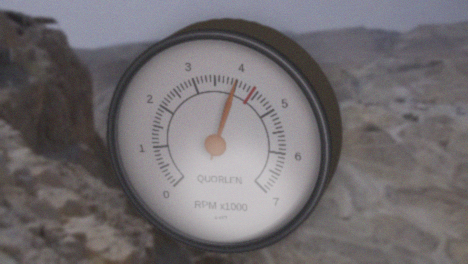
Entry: 4000; rpm
